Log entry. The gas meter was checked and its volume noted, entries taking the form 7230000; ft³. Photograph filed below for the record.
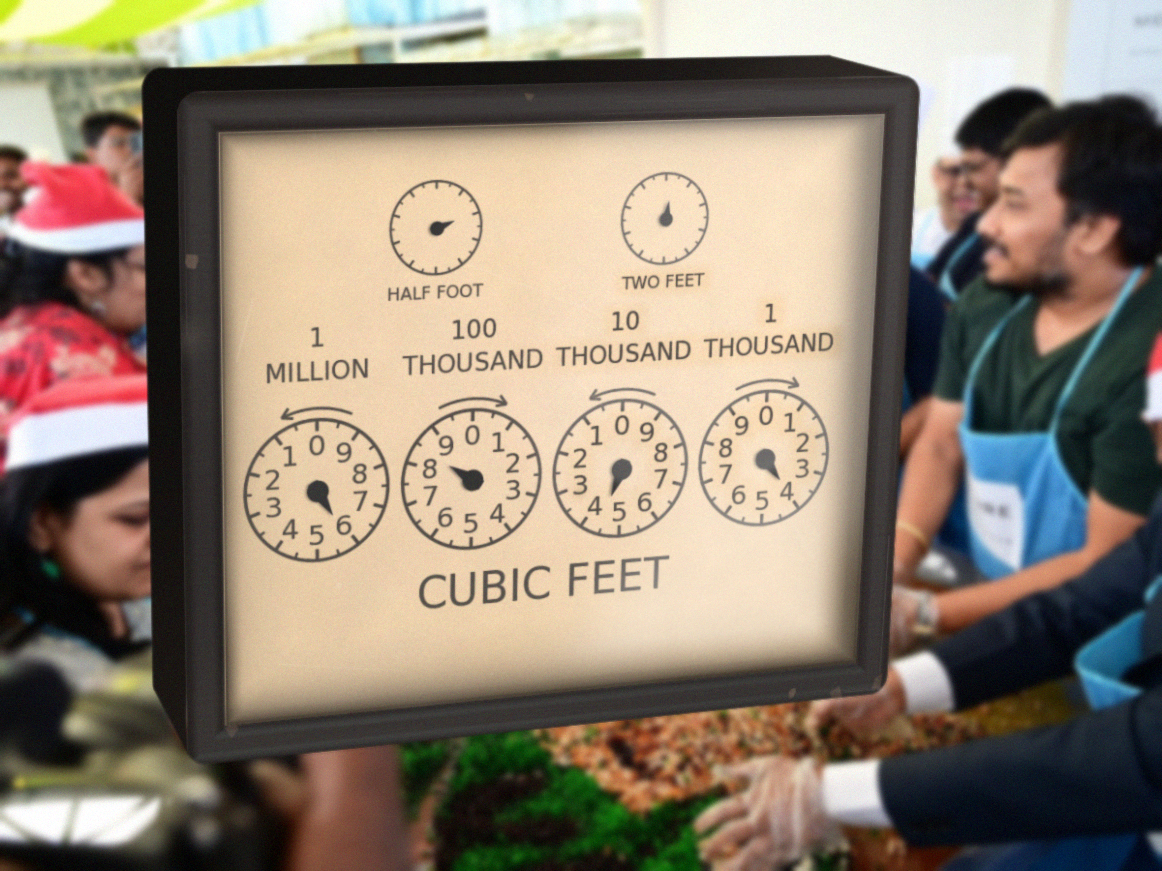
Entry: 584400; ft³
